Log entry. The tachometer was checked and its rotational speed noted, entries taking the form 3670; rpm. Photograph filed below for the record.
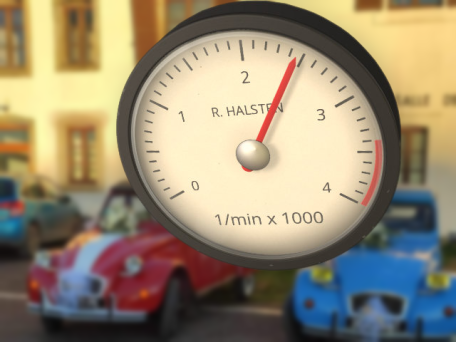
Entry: 2450; rpm
